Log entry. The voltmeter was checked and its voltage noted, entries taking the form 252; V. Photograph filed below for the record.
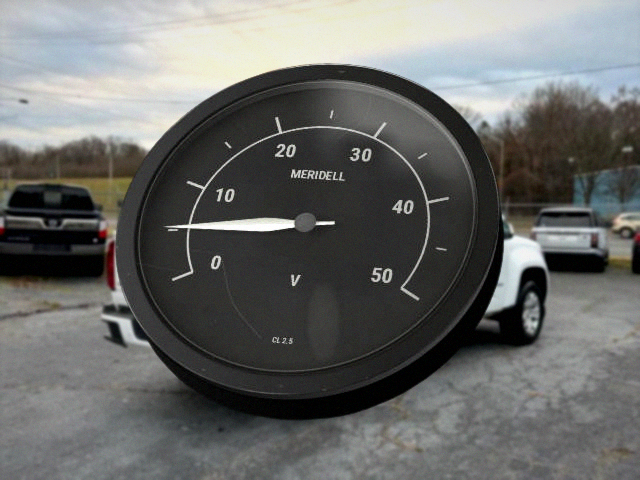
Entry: 5; V
